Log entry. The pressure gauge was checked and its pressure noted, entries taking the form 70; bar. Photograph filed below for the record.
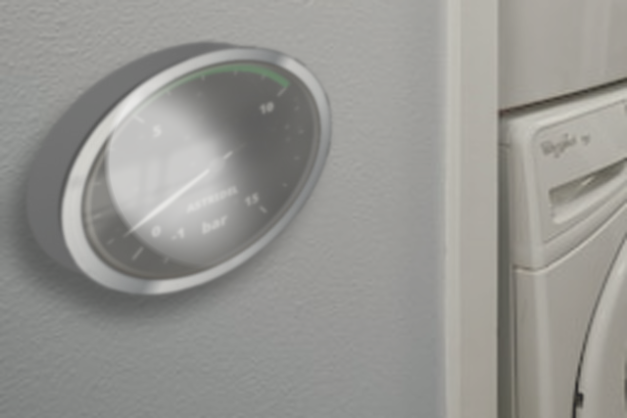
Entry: 1; bar
